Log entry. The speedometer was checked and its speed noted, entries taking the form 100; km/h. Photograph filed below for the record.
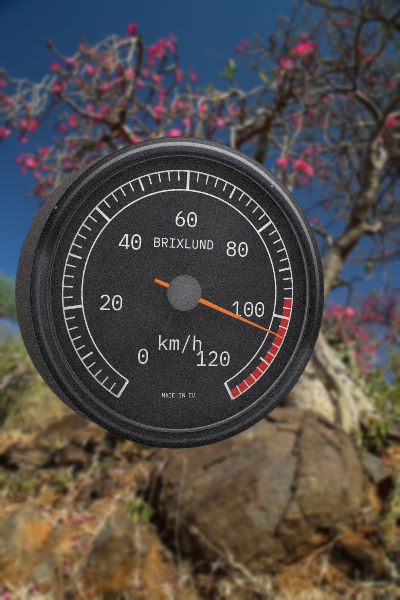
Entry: 104; km/h
